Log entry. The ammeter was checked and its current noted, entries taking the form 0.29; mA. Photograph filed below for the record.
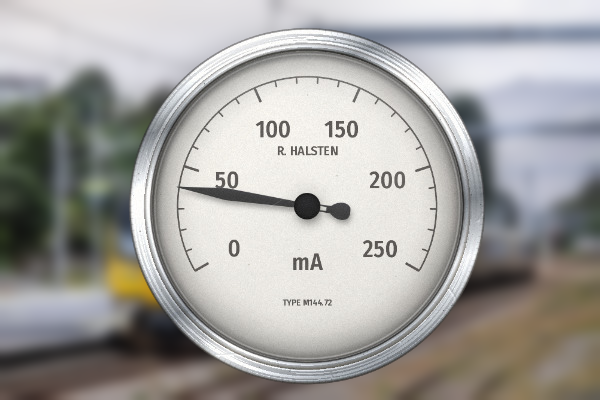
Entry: 40; mA
